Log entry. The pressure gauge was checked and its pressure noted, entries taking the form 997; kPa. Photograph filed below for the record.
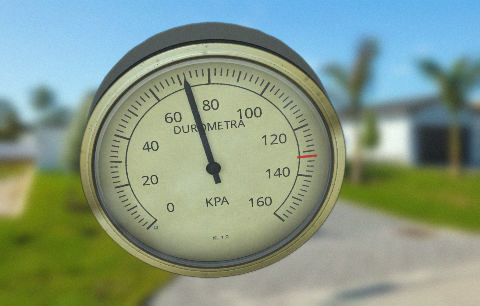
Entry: 72; kPa
